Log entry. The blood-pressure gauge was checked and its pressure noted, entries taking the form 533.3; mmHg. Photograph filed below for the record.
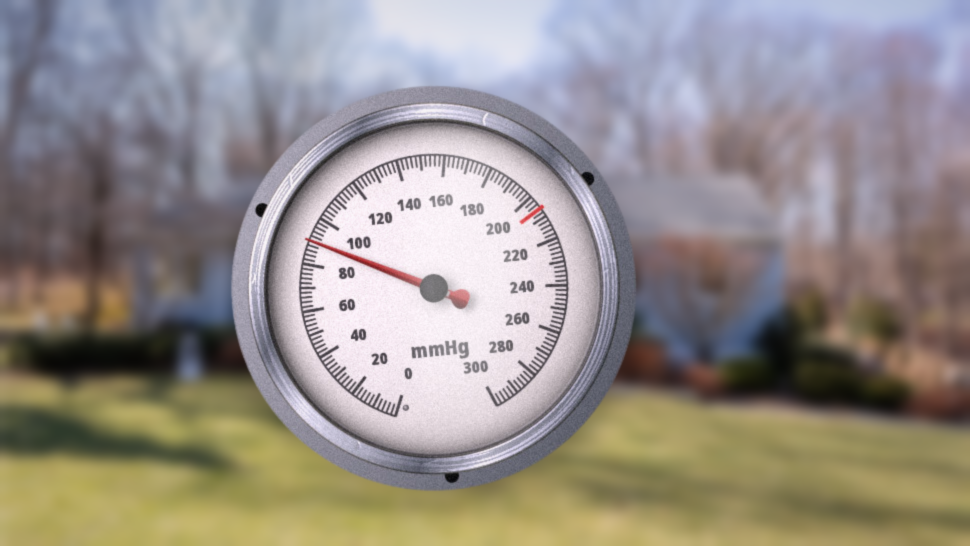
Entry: 90; mmHg
